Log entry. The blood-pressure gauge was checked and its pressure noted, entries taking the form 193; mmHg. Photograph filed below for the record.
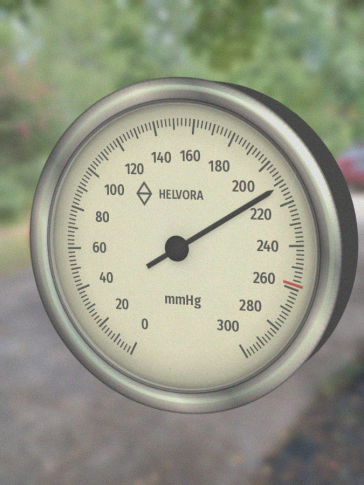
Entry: 212; mmHg
